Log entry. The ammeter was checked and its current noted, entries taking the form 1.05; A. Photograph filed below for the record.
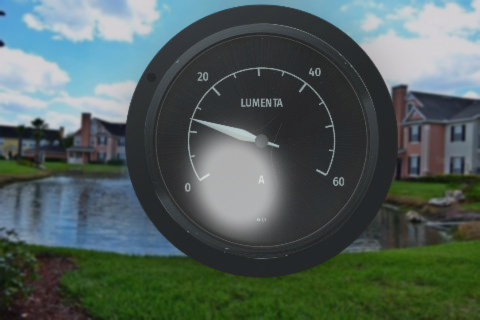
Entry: 12.5; A
